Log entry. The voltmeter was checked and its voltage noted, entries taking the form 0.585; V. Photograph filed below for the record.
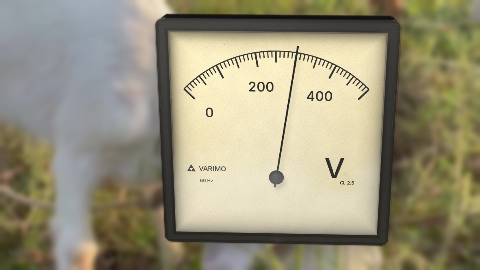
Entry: 300; V
